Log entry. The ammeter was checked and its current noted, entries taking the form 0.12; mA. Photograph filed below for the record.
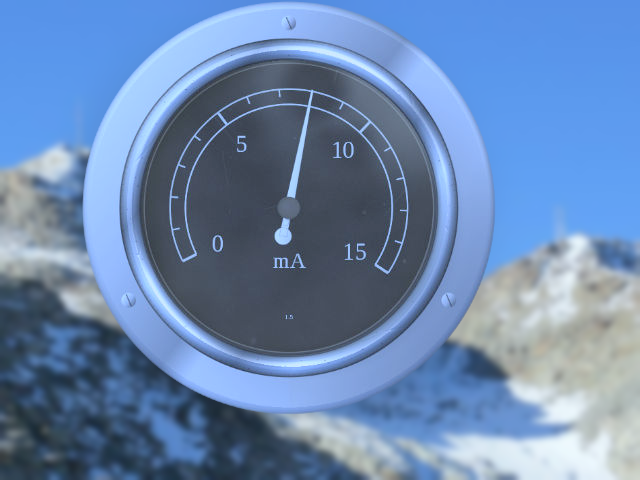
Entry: 8; mA
